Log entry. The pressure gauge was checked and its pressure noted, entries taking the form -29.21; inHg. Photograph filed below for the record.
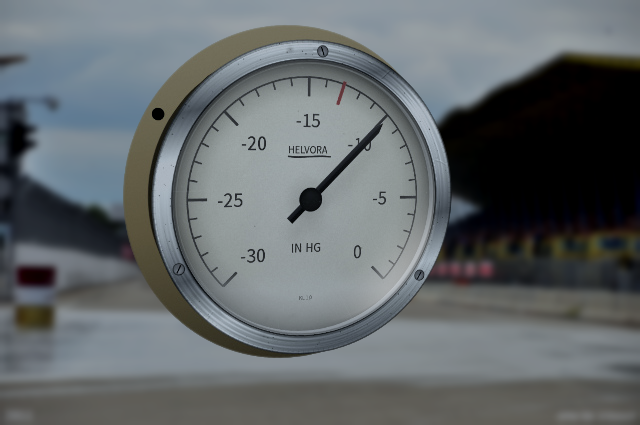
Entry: -10; inHg
